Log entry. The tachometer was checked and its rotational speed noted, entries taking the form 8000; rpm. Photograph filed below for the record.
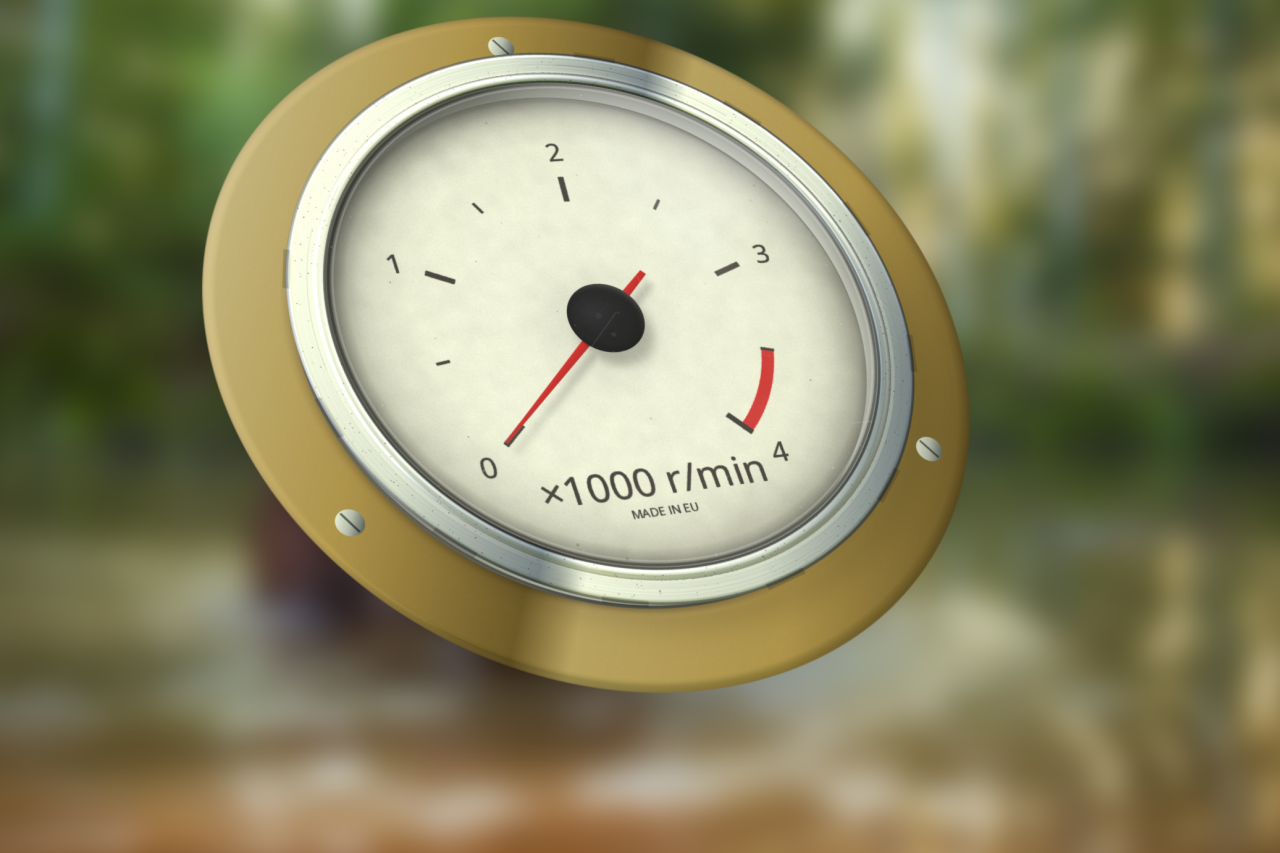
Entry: 0; rpm
